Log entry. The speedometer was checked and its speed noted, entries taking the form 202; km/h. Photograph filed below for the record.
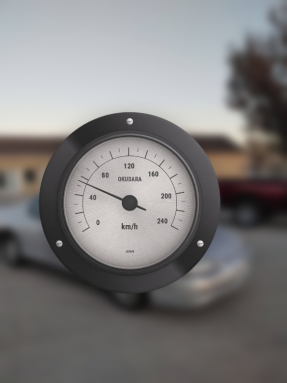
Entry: 55; km/h
